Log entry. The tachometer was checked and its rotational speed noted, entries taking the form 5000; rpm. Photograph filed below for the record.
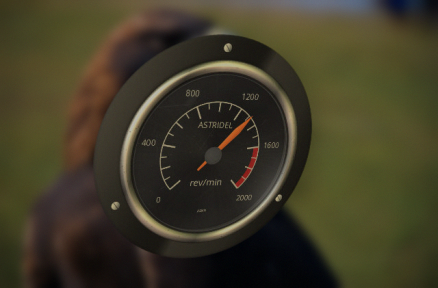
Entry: 1300; rpm
